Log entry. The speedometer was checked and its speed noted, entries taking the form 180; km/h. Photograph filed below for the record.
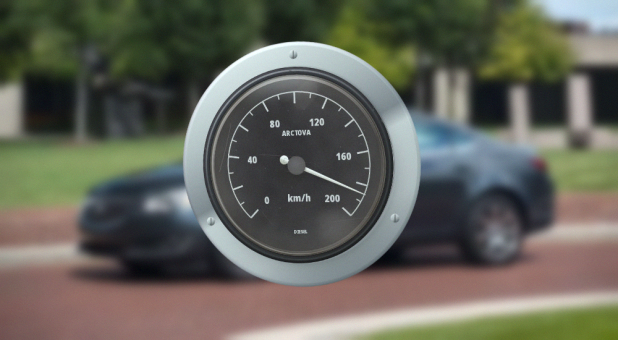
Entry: 185; km/h
